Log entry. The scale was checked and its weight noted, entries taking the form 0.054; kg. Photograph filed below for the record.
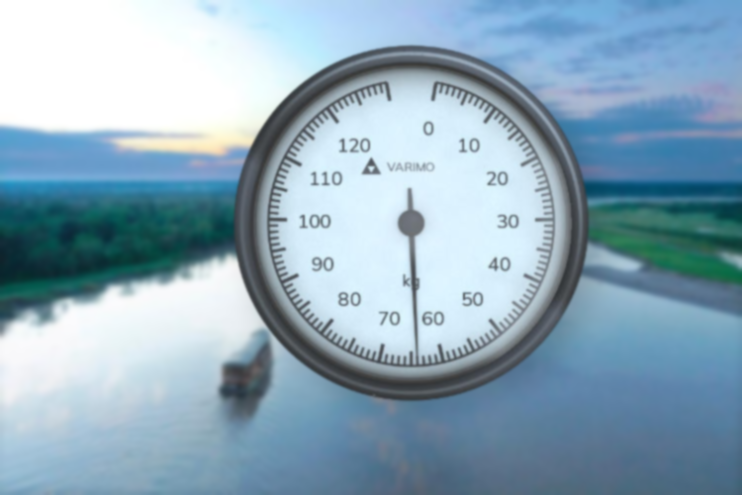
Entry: 64; kg
